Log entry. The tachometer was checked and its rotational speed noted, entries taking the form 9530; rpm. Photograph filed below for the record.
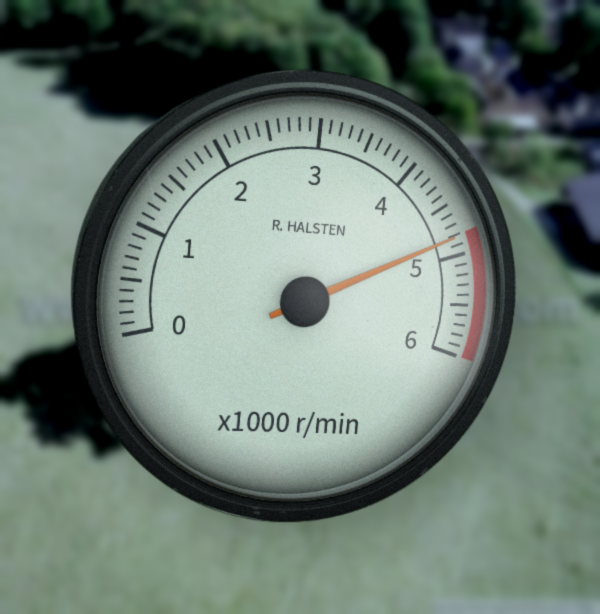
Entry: 4800; rpm
